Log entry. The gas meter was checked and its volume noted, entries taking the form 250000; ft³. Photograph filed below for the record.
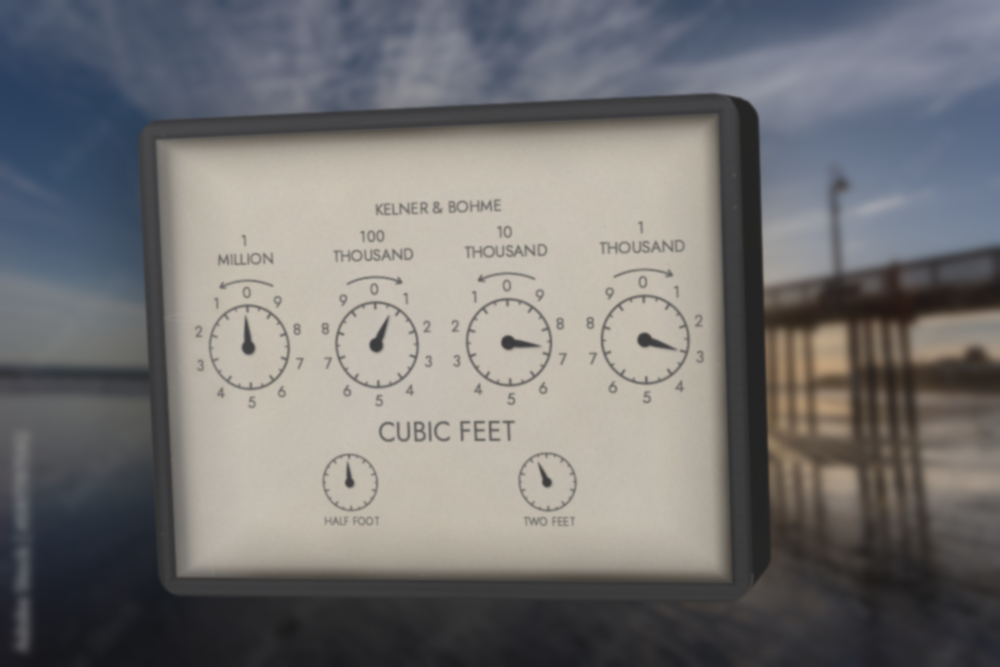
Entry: 7300; ft³
